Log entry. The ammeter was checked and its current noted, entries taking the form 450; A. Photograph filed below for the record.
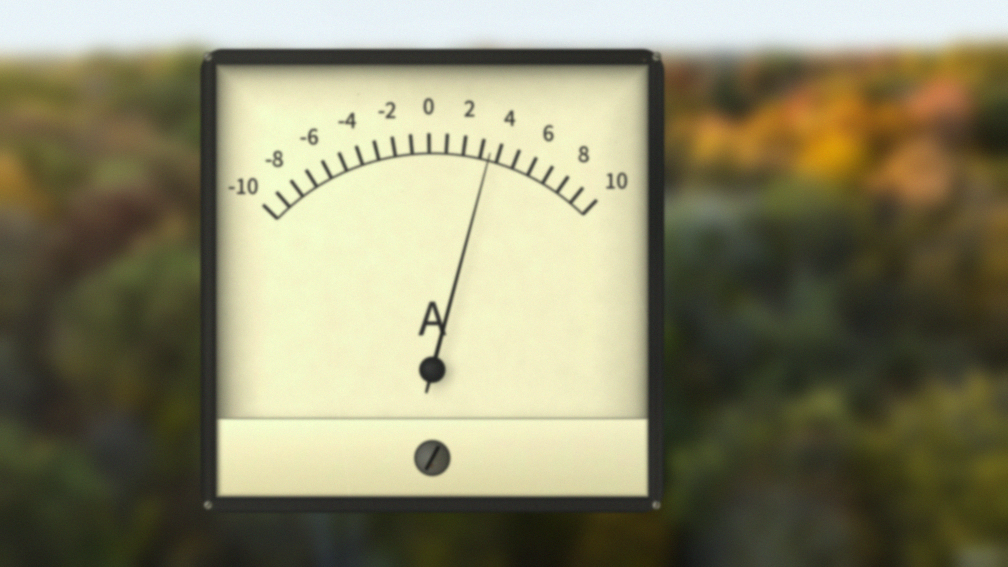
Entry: 3.5; A
